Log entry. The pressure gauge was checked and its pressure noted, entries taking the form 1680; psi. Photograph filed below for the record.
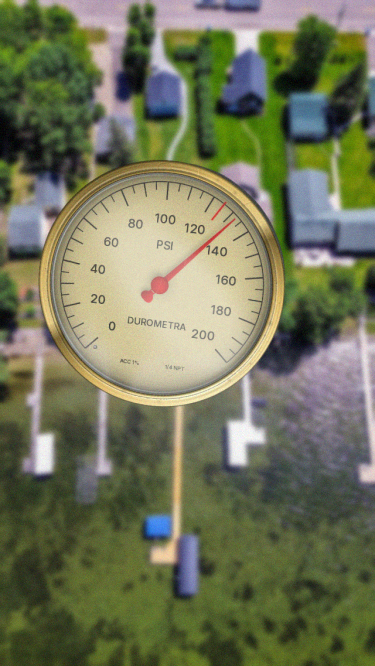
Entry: 132.5; psi
